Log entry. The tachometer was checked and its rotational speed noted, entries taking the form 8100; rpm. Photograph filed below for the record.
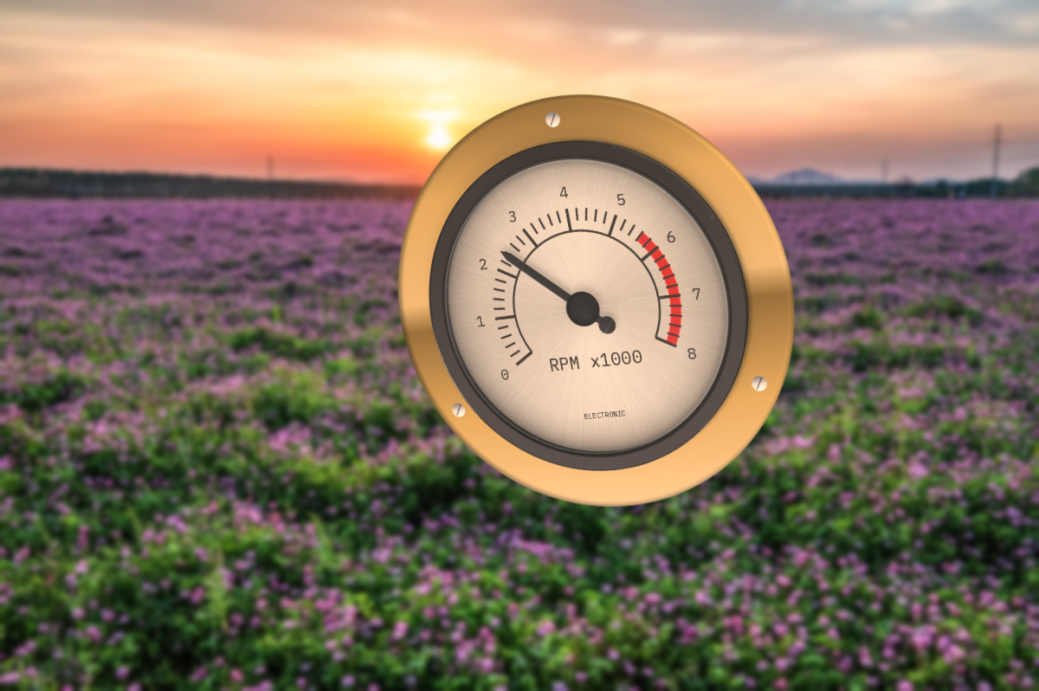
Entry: 2400; rpm
